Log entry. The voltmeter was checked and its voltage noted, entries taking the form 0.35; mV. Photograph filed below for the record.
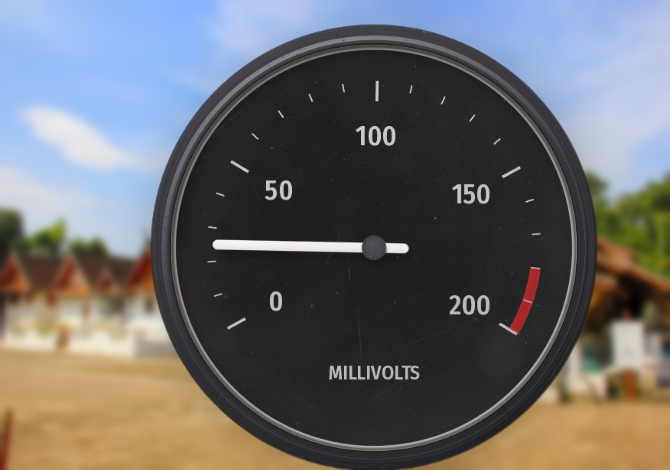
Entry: 25; mV
